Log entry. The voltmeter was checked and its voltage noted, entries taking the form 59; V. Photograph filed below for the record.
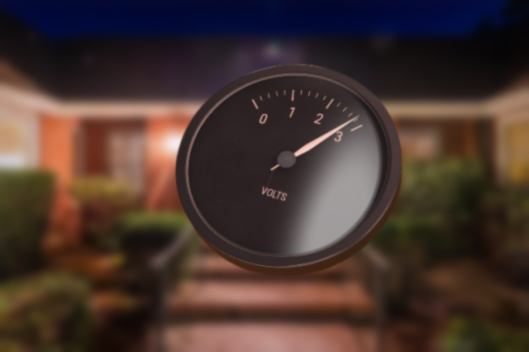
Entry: 2.8; V
